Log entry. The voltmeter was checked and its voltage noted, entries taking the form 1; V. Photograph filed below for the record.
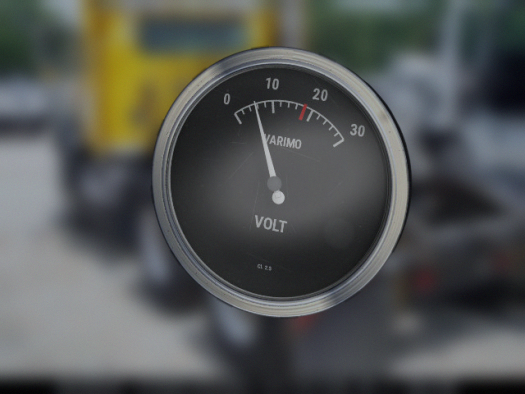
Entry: 6; V
